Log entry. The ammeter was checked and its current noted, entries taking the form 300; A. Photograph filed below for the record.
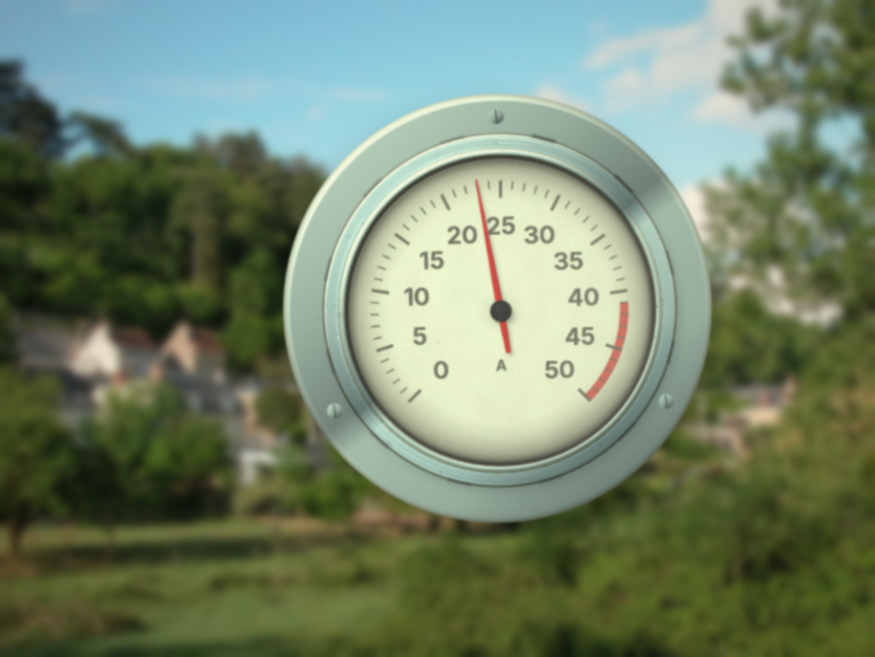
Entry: 23; A
